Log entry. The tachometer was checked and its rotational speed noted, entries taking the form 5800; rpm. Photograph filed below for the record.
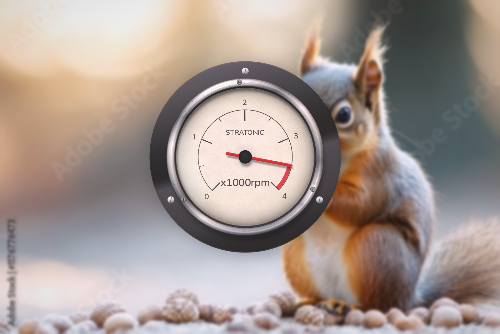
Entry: 3500; rpm
